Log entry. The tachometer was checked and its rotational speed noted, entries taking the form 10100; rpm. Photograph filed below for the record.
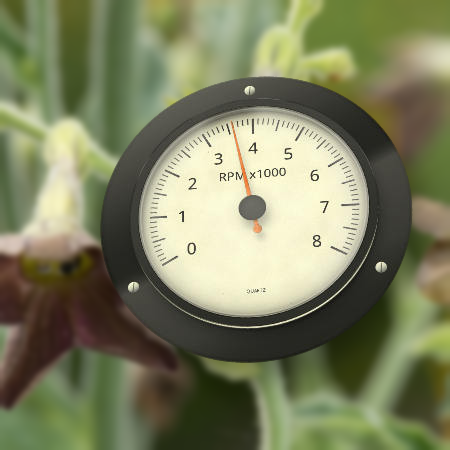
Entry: 3600; rpm
